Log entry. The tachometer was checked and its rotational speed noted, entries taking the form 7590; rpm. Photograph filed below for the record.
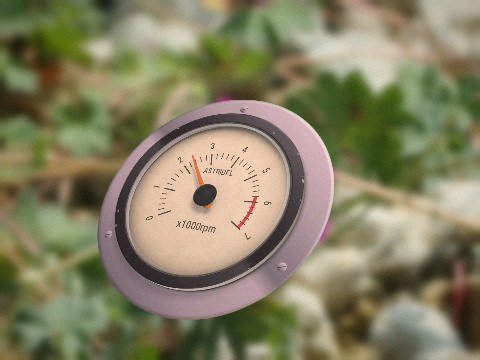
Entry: 2400; rpm
